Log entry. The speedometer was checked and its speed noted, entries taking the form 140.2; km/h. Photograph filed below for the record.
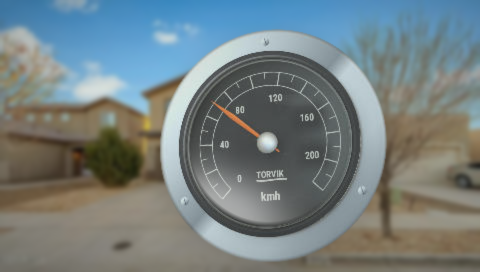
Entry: 70; km/h
